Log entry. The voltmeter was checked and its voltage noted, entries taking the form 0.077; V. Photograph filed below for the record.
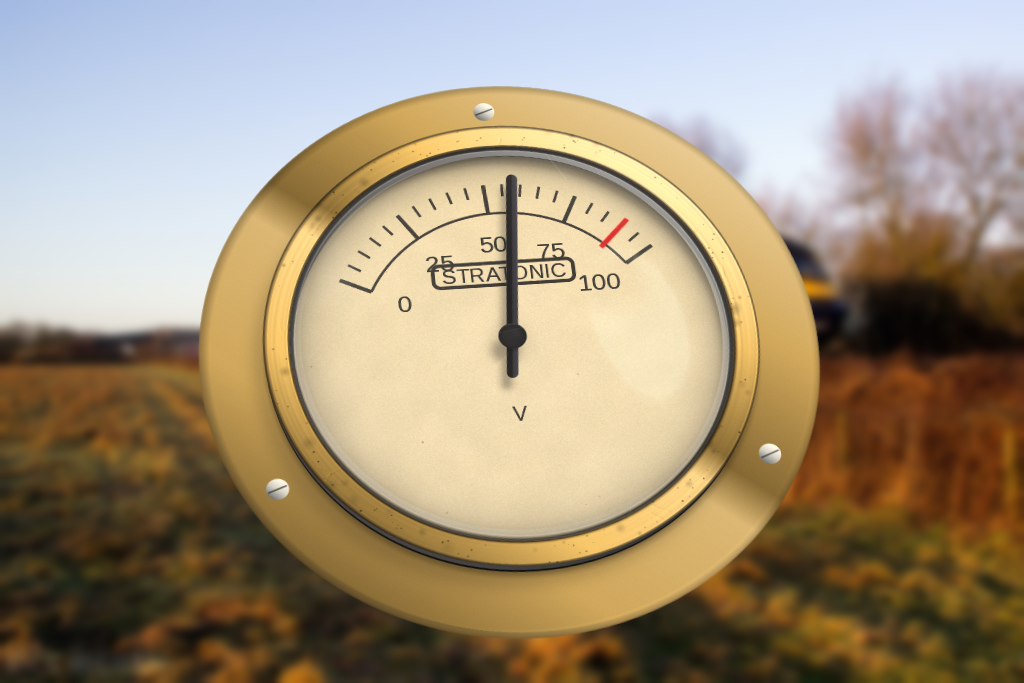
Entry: 57.5; V
